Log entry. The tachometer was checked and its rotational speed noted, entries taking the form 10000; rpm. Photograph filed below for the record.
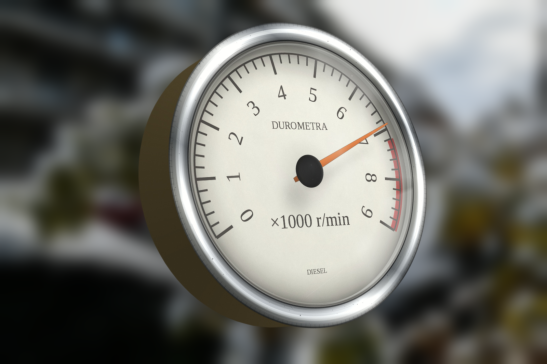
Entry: 6900; rpm
